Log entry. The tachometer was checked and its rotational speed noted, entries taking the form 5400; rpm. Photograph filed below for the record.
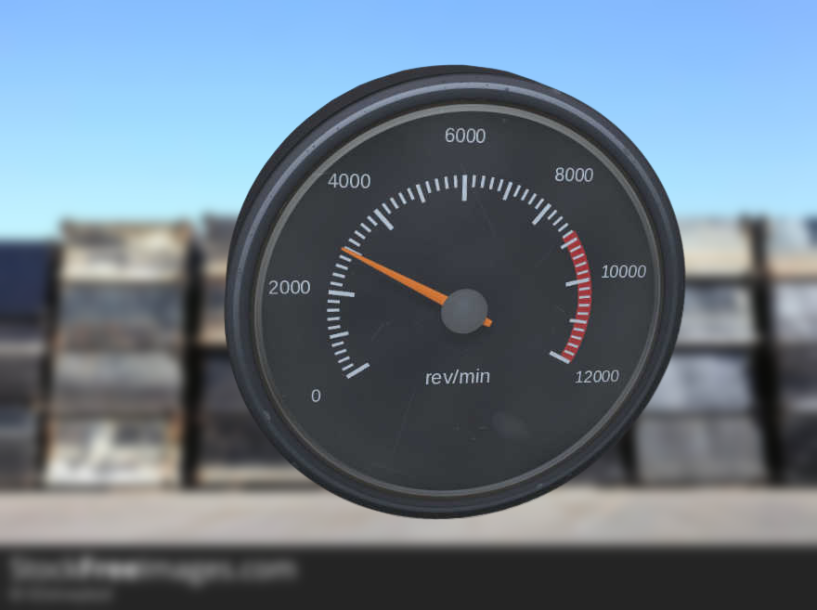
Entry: 3000; rpm
